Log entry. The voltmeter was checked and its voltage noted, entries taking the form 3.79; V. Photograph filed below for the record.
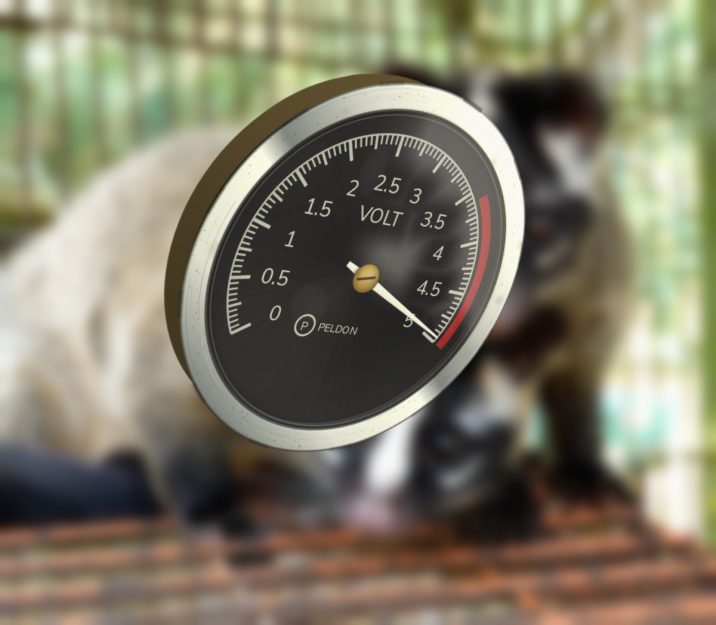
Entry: 4.95; V
